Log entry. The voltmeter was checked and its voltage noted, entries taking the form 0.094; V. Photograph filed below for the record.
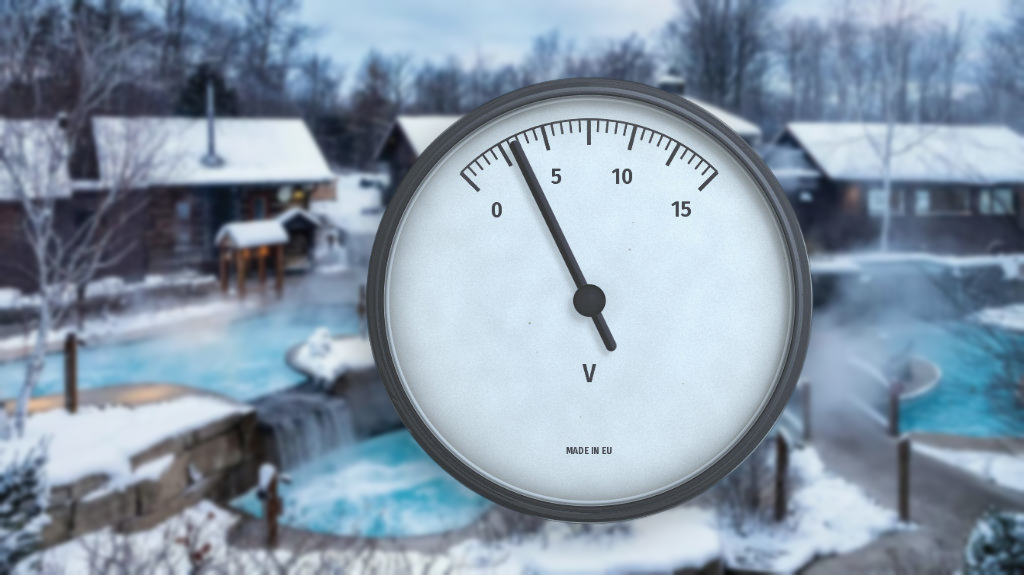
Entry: 3.25; V
